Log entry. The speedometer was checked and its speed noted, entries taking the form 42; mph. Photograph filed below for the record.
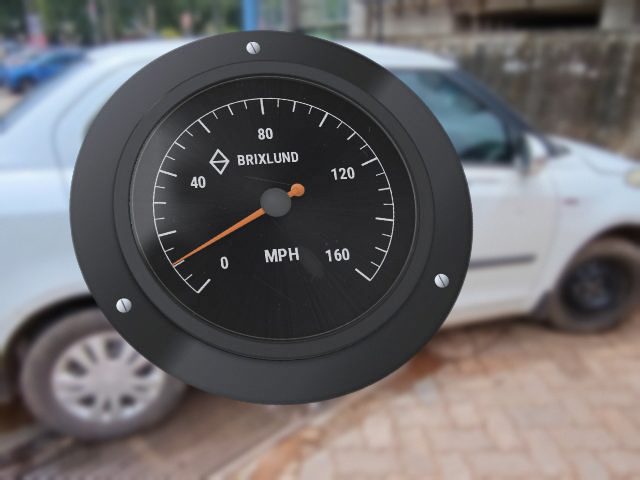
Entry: 10; mph
